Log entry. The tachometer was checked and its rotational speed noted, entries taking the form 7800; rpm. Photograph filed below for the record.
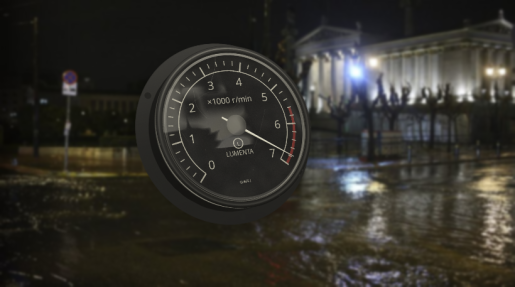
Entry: 6800; rpm
